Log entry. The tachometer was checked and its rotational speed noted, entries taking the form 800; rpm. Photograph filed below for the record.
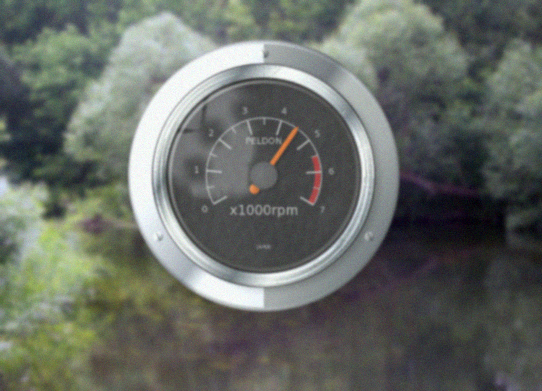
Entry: 4500; rpm
